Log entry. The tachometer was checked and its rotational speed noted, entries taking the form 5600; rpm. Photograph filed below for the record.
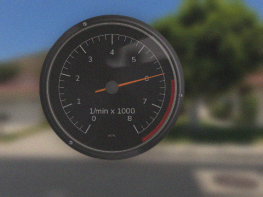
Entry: 6000; rpm
